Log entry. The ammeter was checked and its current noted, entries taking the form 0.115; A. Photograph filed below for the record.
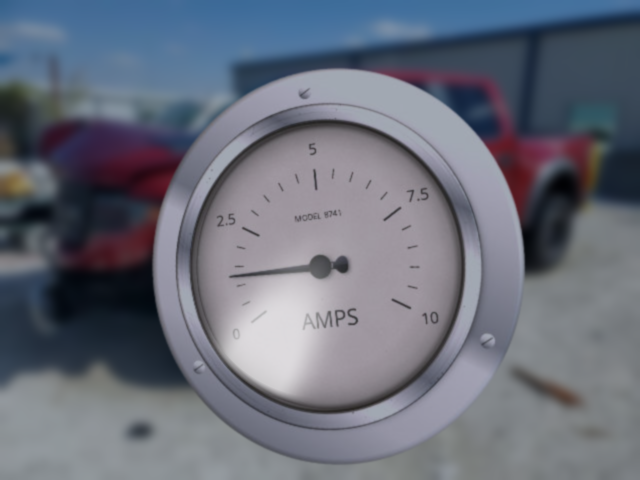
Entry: 1.25; A
